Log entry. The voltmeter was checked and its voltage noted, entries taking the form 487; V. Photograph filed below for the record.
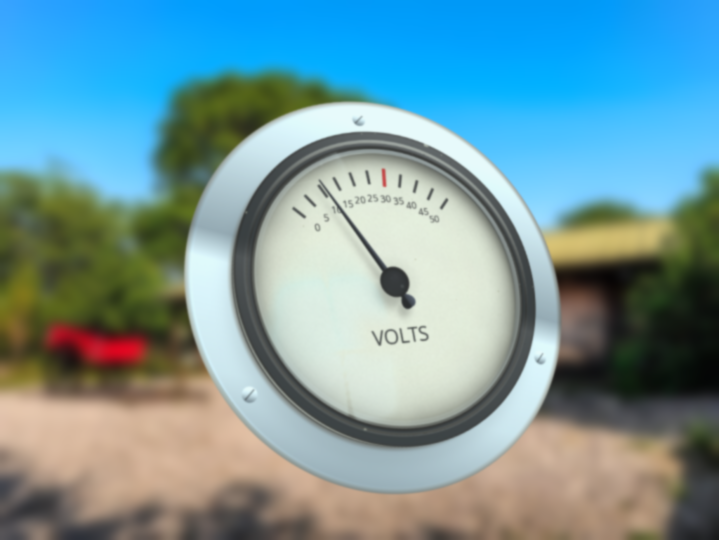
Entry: 10; V
